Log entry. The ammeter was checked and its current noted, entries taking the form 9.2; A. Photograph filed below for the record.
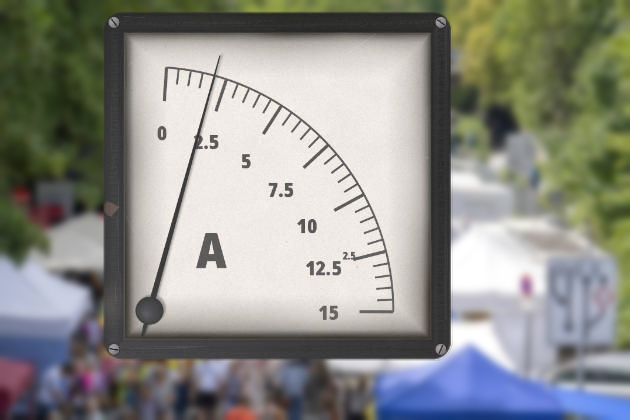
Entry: 2; A
